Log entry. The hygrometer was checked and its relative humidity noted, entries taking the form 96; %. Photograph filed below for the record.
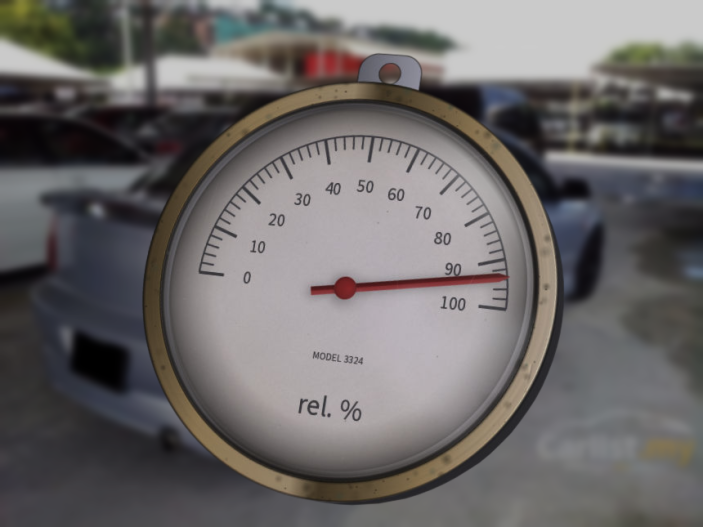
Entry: 94; %
